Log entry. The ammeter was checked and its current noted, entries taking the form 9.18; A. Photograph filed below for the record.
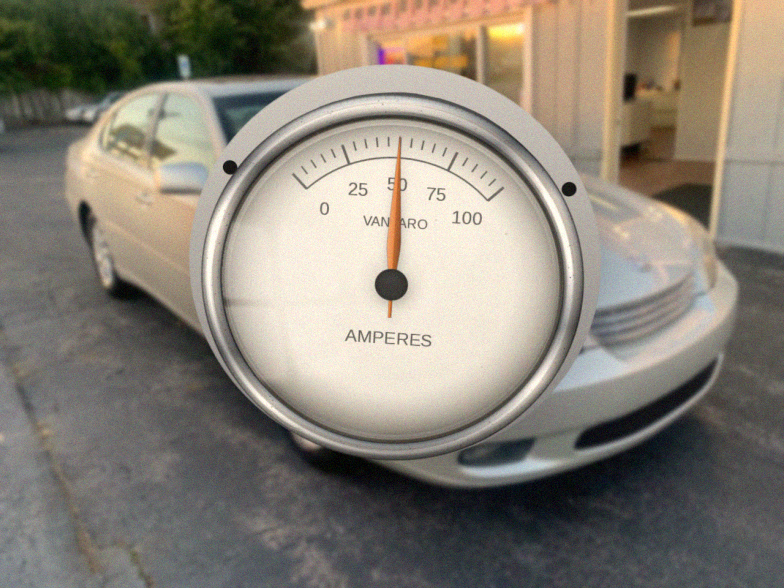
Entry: 50; A
